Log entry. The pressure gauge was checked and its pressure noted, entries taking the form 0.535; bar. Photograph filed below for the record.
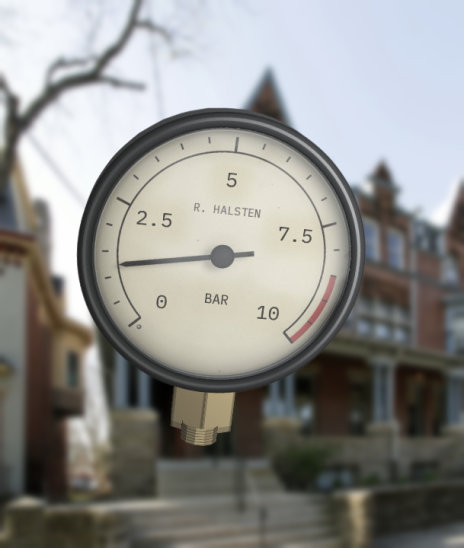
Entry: 1.25; bar
